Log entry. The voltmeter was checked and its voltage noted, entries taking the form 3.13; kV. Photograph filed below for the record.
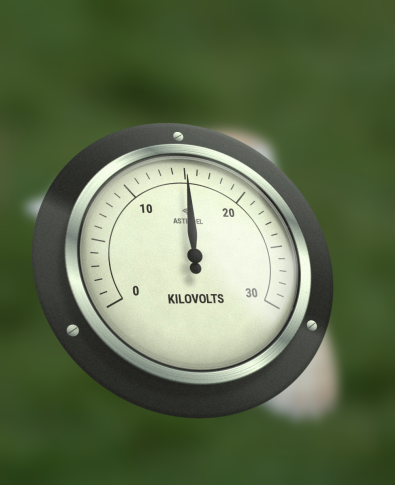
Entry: 15; kV
